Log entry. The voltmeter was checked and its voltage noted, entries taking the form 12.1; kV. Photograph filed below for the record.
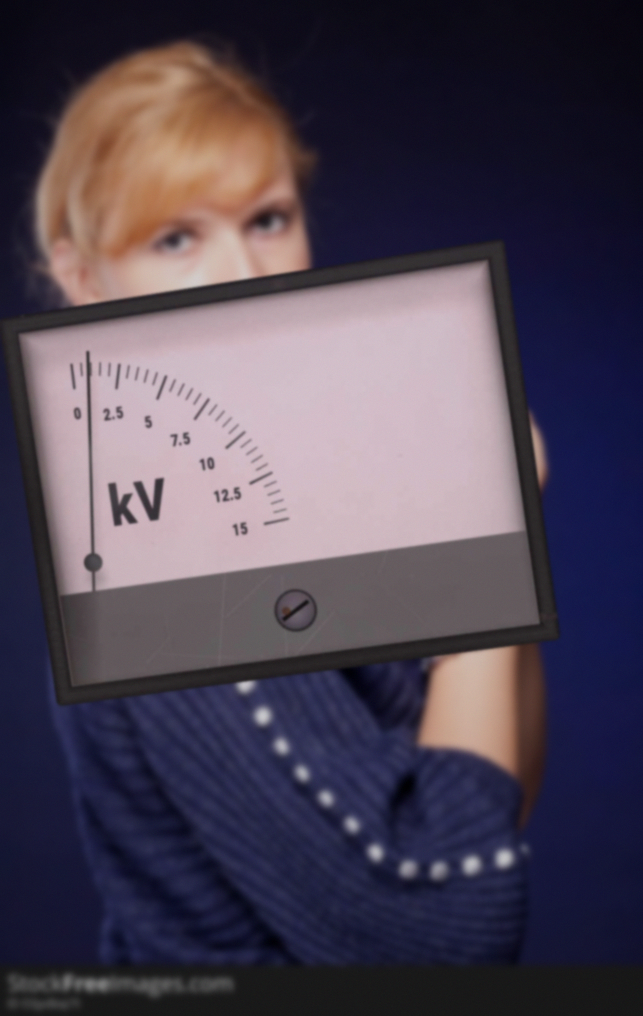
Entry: 1; kV
